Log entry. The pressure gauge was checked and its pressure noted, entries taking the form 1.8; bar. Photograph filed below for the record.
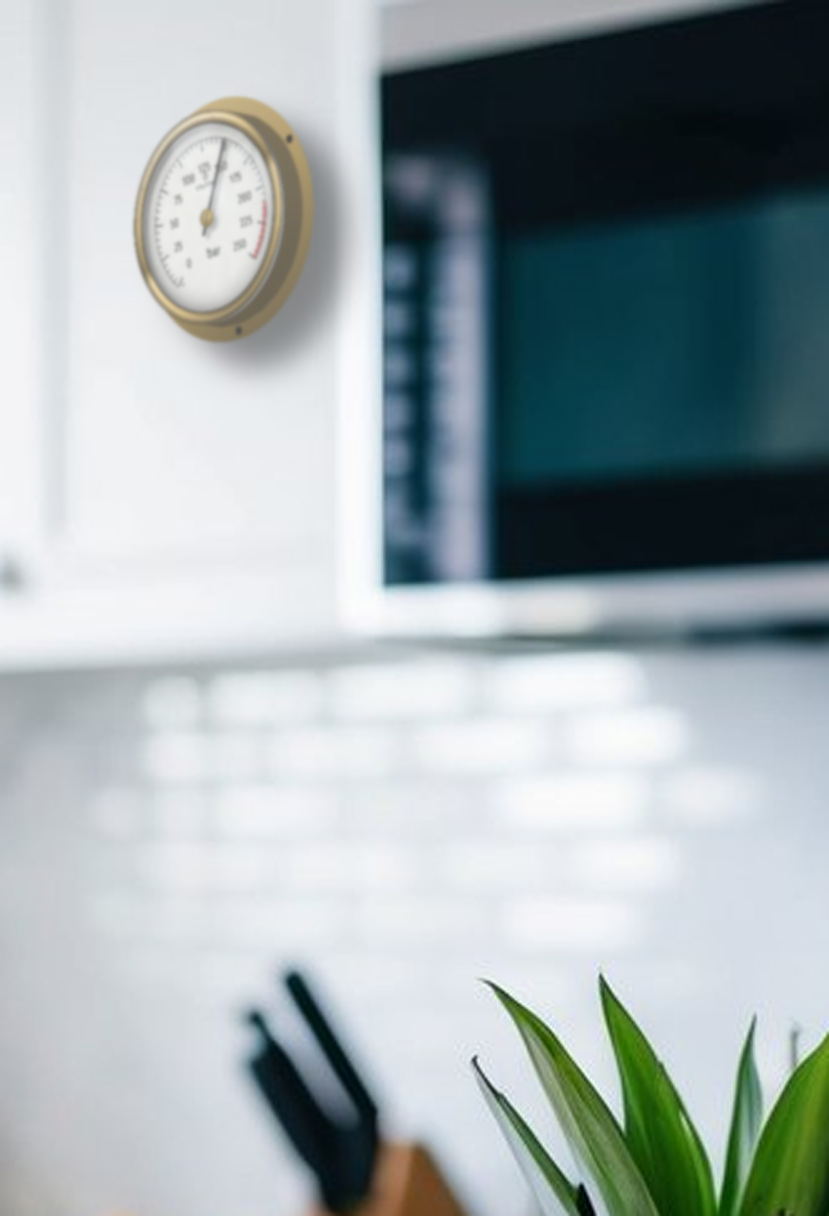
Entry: 150; bar
